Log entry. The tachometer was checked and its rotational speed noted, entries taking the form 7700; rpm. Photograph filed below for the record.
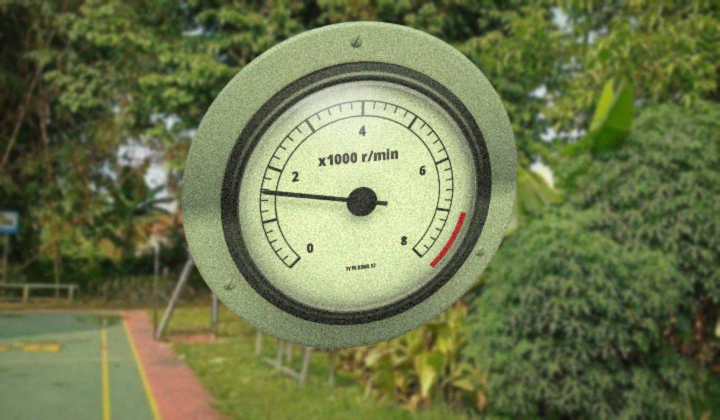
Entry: 1600; rpm
